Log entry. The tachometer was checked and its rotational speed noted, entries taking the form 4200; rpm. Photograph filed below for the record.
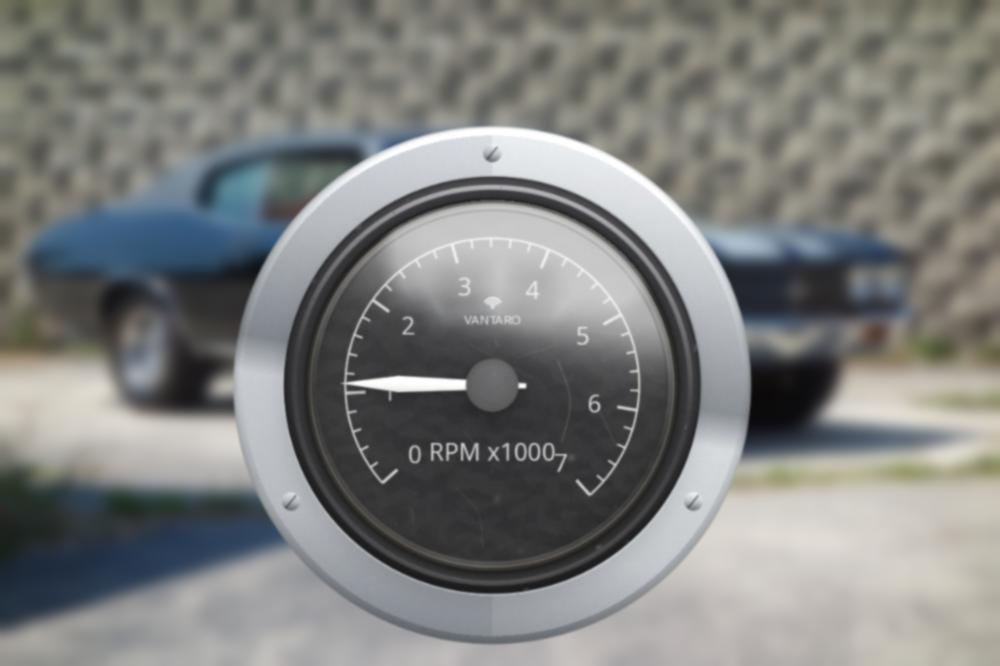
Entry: 1100; rpm
